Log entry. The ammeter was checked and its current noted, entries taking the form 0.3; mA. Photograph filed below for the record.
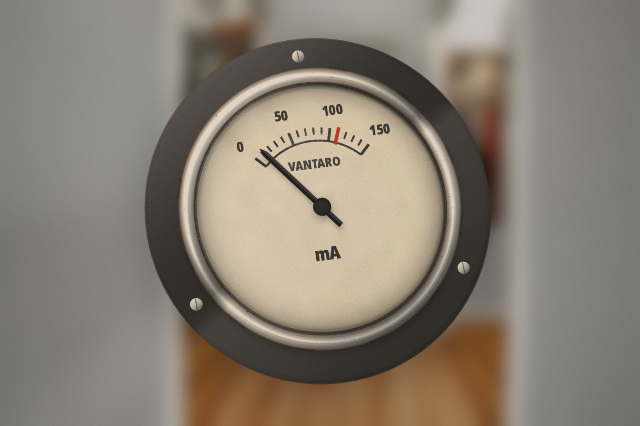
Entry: 10; mA
